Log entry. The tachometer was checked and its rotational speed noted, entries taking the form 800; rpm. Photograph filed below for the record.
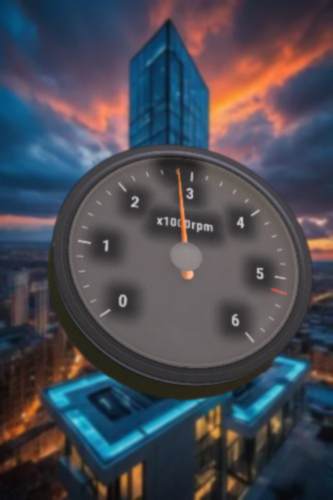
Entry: 2800; rpm
